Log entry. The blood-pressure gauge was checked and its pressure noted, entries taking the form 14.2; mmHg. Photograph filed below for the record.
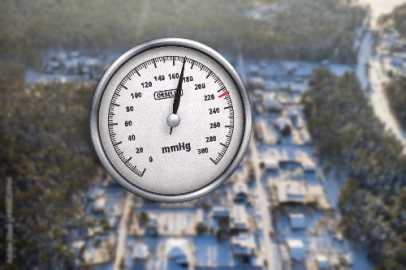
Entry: 170; mmHg
